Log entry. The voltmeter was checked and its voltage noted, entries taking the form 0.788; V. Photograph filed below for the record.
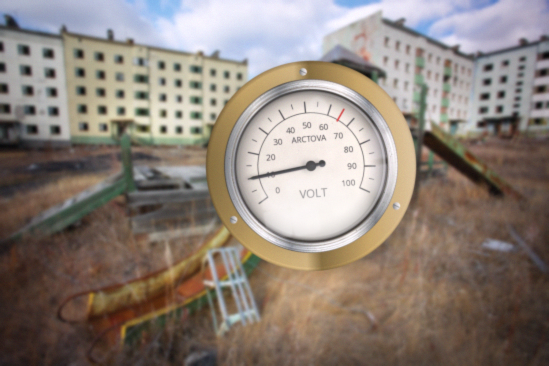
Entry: 10; V
